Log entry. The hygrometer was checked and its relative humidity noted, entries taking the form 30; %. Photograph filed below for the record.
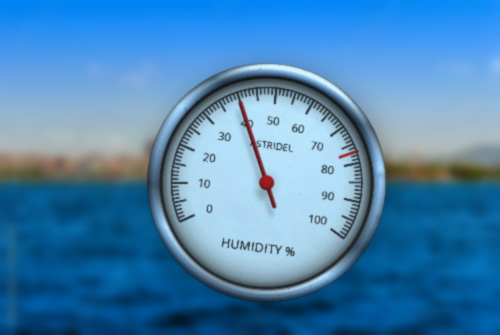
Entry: 40; %
